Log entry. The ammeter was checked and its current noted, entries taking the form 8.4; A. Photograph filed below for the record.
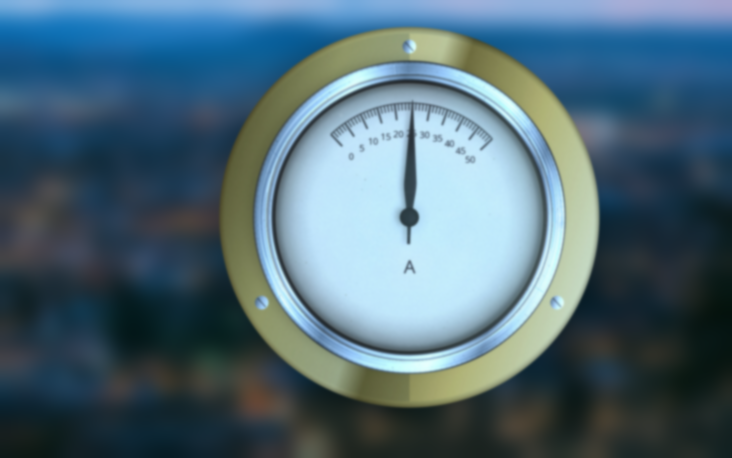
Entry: 25; A
